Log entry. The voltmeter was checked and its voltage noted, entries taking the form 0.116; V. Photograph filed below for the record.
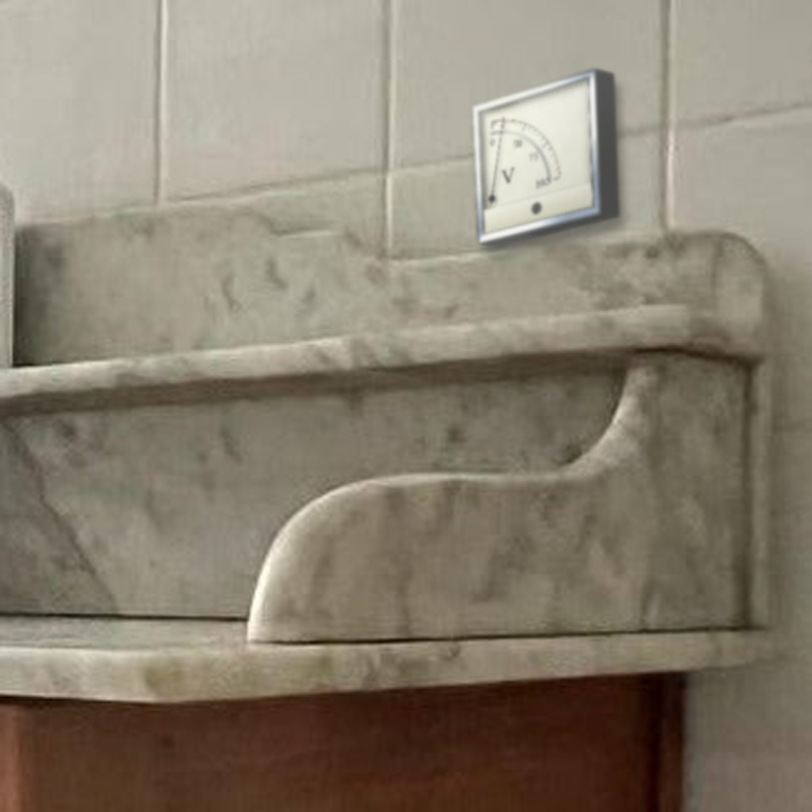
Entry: 25; V
